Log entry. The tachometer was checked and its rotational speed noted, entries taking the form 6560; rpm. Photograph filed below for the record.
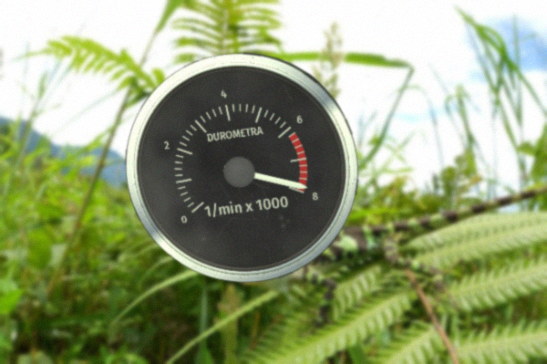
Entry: 7800; rpm
